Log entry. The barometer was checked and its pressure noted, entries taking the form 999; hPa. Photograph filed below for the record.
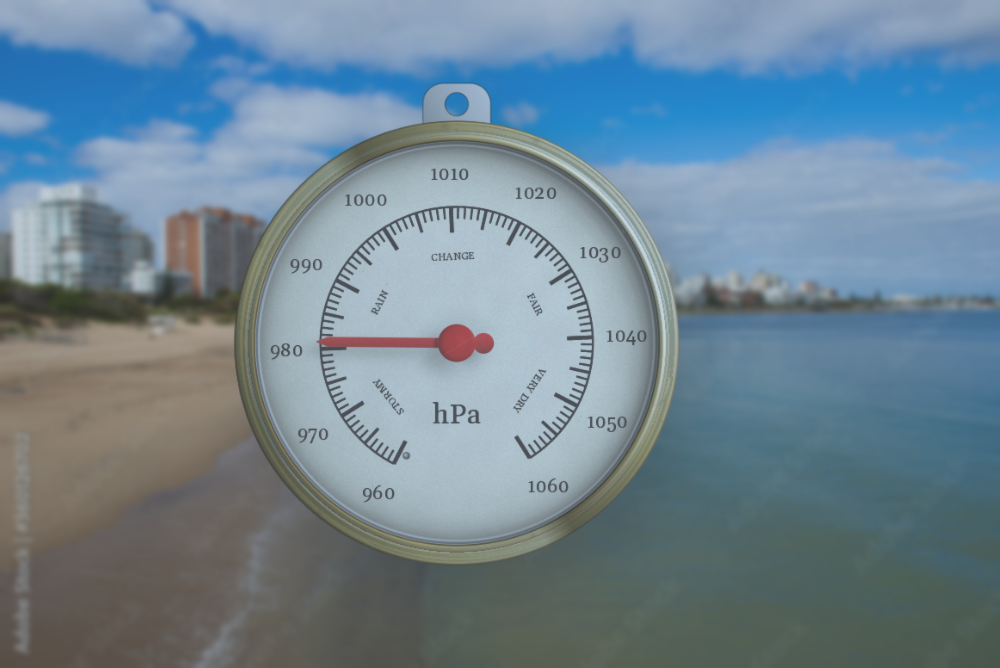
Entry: 981; hPa
